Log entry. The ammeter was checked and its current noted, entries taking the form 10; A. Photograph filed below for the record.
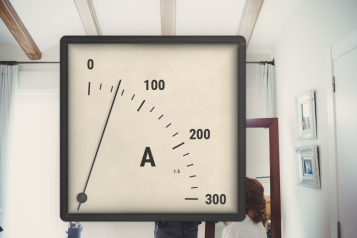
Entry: 50; A
